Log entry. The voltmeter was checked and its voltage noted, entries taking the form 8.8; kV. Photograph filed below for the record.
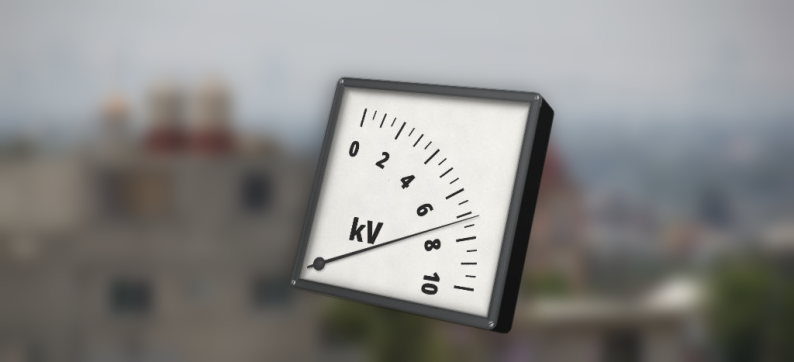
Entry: 7.25; kV
